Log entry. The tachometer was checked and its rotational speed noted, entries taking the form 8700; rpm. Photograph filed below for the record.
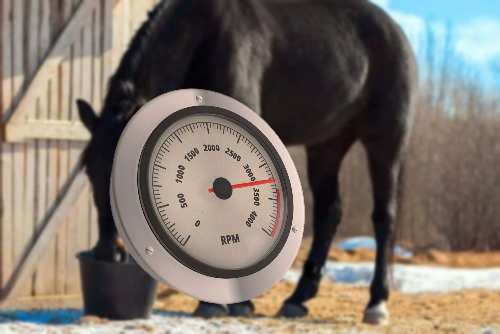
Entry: 3250; rpm
